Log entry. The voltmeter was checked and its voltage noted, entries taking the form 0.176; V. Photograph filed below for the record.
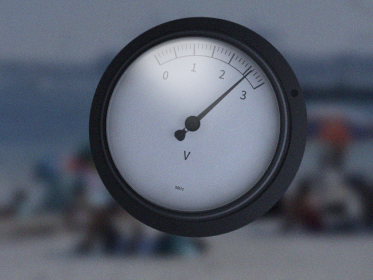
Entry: 2.6; V
